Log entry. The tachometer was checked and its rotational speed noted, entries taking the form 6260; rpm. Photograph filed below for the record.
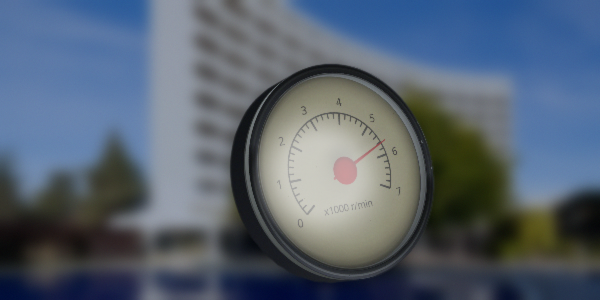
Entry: 5600; rpm
